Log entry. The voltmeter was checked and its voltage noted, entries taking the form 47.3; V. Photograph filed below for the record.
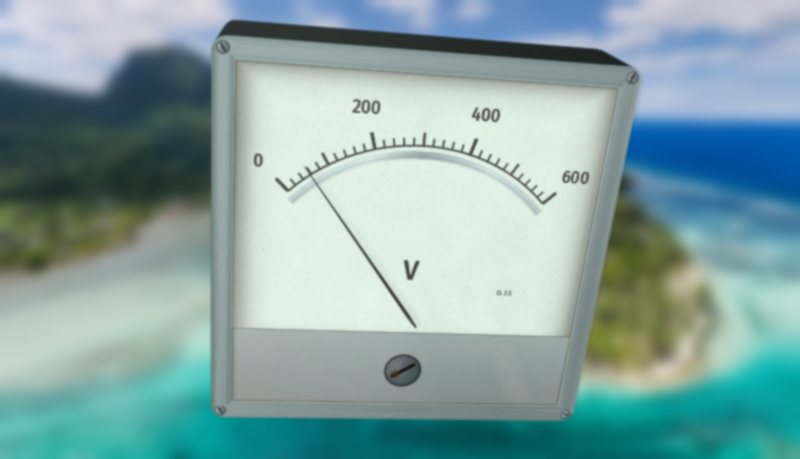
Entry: 60; V
